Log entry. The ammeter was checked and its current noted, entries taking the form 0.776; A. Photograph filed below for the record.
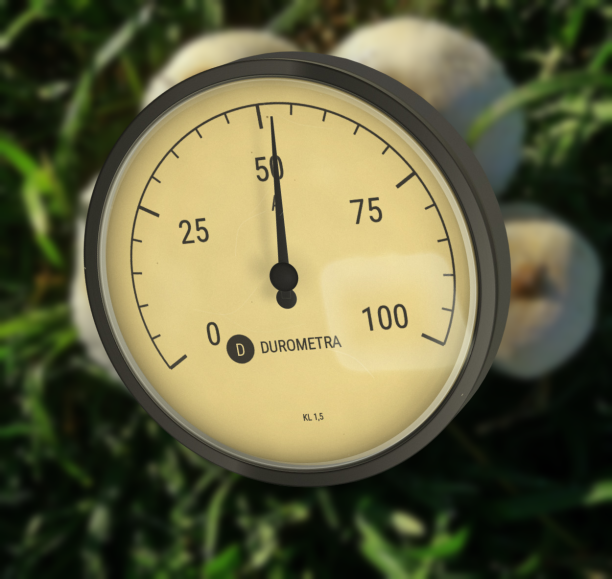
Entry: 52.5; A
